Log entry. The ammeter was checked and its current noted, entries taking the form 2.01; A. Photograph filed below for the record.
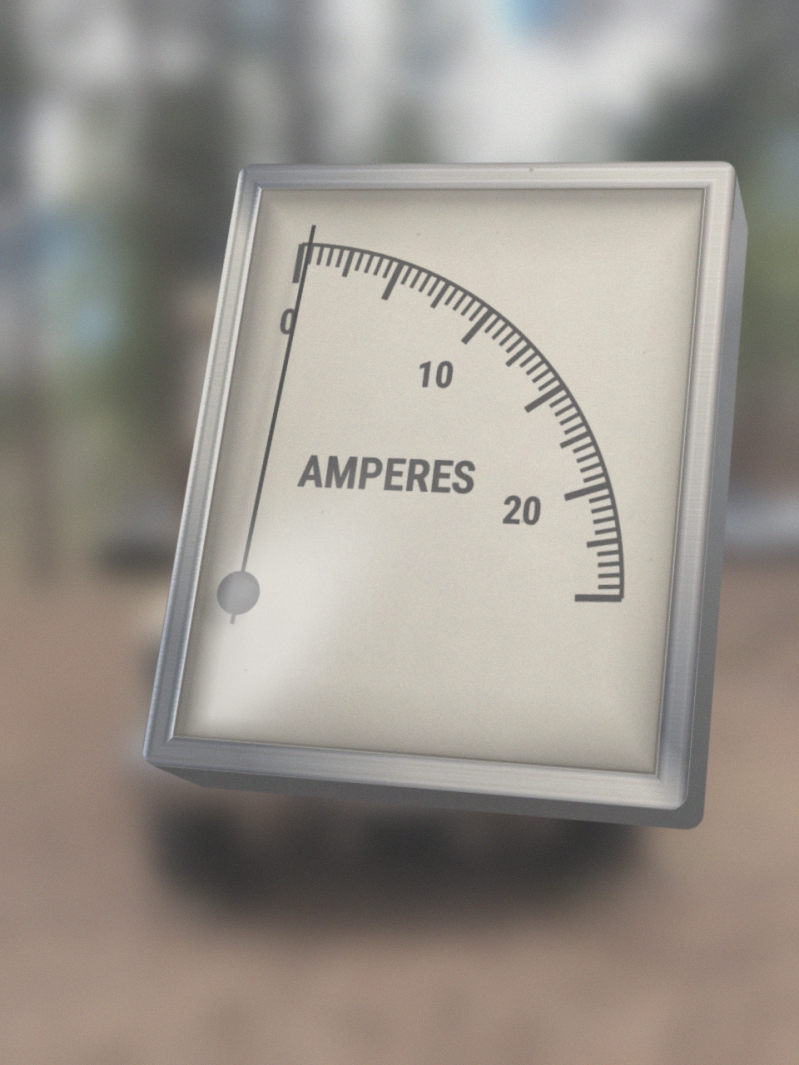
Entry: 0.5; A
